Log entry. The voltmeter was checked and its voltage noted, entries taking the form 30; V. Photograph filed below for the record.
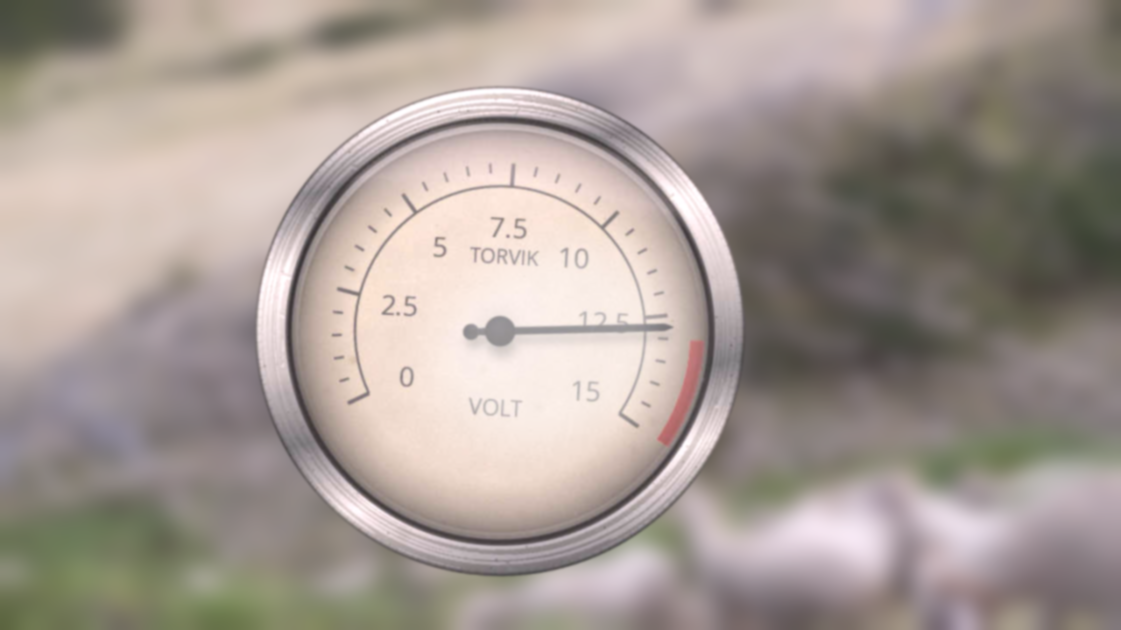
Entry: 12.75; V
